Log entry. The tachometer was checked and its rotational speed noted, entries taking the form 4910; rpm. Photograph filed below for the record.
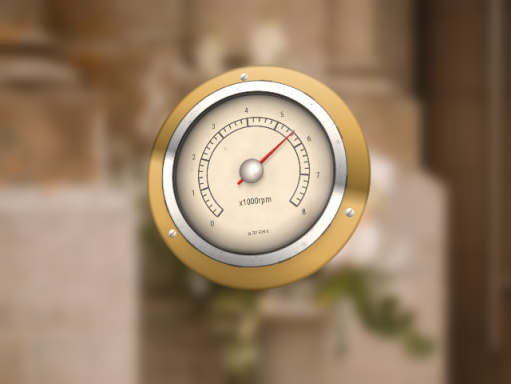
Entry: 5600; rpm
